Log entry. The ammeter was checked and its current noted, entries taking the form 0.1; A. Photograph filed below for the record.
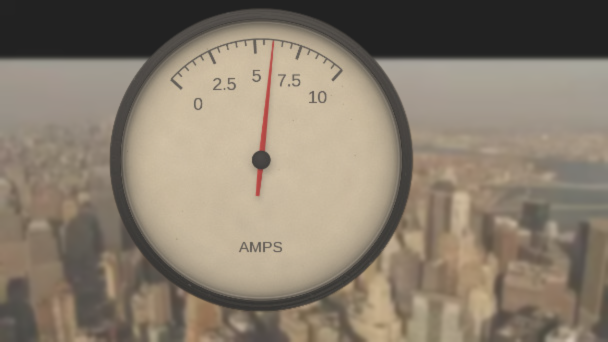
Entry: 6; A
